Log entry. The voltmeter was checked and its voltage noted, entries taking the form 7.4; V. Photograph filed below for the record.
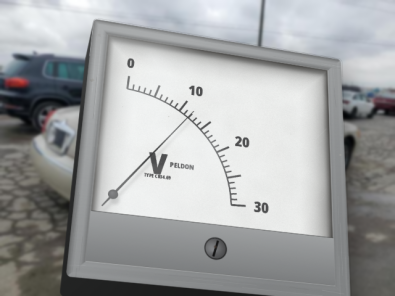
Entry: 12; V
